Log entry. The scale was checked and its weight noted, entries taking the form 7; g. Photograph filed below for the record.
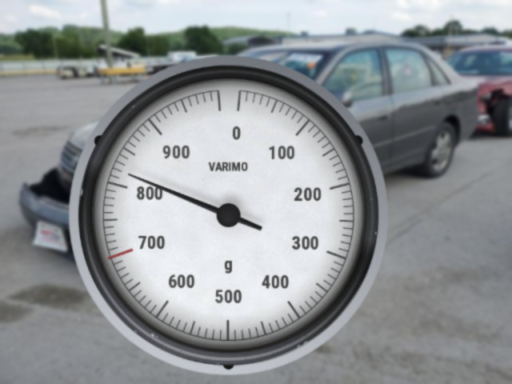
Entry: 820; g
